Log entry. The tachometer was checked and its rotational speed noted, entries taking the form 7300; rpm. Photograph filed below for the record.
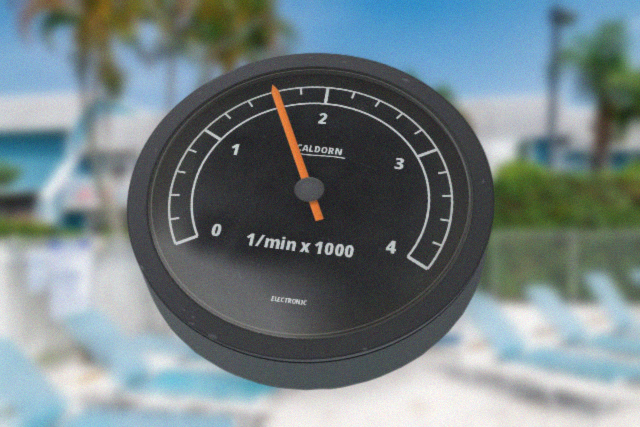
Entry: 1600; rpm
